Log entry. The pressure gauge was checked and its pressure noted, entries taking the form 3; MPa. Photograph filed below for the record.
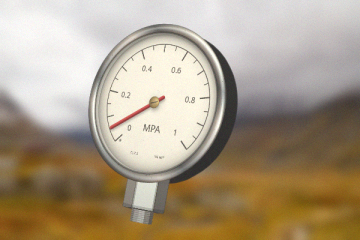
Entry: 0.05; MPa
